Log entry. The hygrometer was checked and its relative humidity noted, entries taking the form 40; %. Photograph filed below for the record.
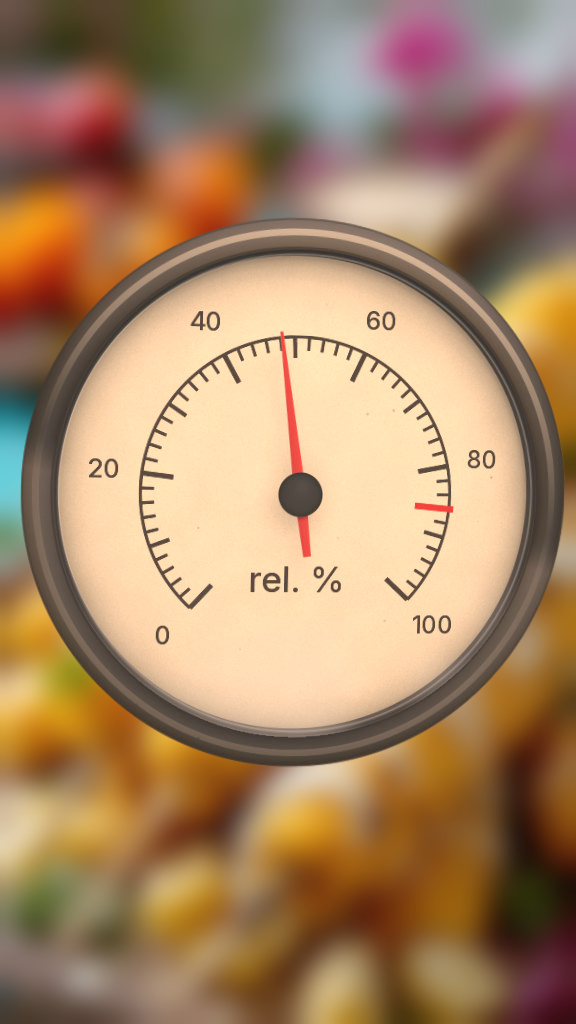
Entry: 48; %
